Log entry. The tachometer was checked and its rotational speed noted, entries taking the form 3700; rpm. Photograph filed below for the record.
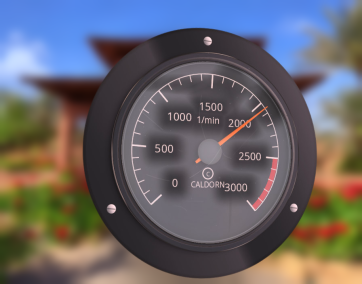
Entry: 2050; rpm
